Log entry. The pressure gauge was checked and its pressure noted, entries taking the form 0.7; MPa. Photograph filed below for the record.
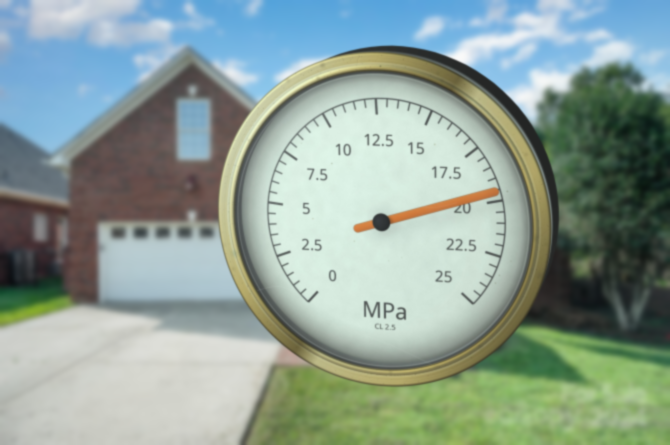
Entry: 19.5; MPa
